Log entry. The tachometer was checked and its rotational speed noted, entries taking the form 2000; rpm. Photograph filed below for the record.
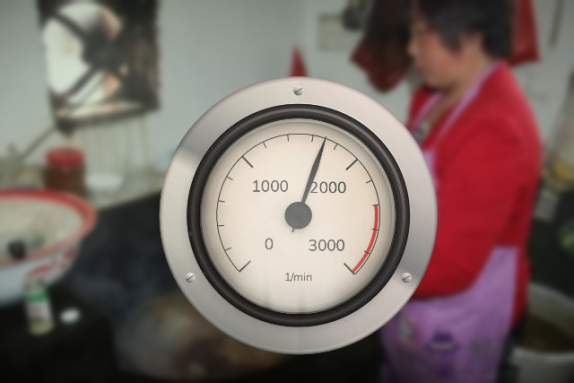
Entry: 1700; rpm
